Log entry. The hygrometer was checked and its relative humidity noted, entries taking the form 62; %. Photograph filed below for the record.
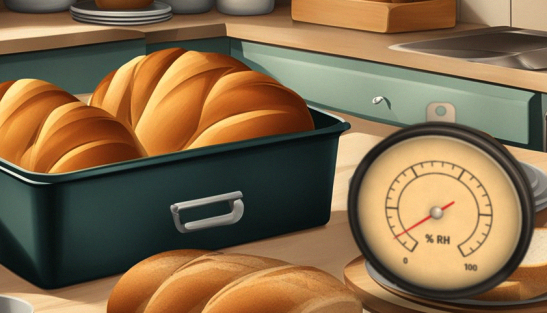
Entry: 8; %
